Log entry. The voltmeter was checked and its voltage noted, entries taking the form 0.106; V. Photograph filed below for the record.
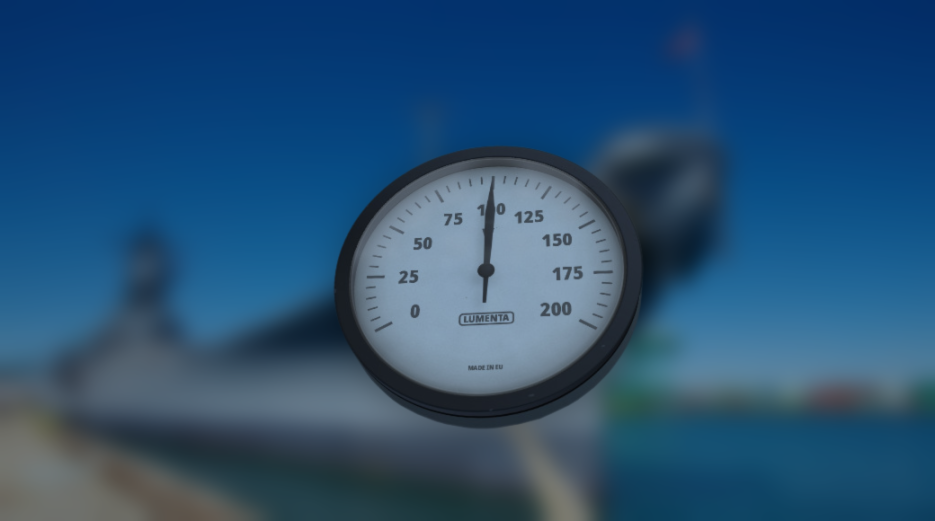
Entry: 100; V
